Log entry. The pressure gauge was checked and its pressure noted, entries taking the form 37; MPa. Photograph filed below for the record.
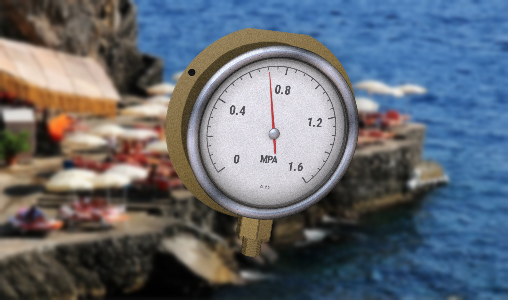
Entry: 0.7; MPa
